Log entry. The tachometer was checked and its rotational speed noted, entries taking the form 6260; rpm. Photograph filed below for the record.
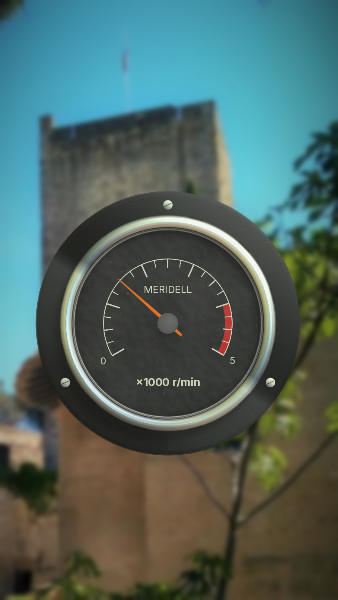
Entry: 1500; rpm
